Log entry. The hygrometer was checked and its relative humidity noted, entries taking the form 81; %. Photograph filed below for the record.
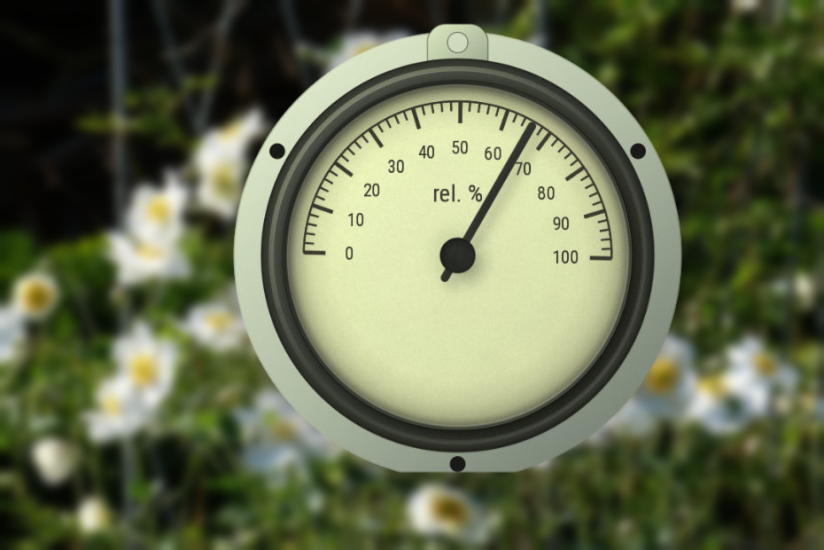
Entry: 66; %
